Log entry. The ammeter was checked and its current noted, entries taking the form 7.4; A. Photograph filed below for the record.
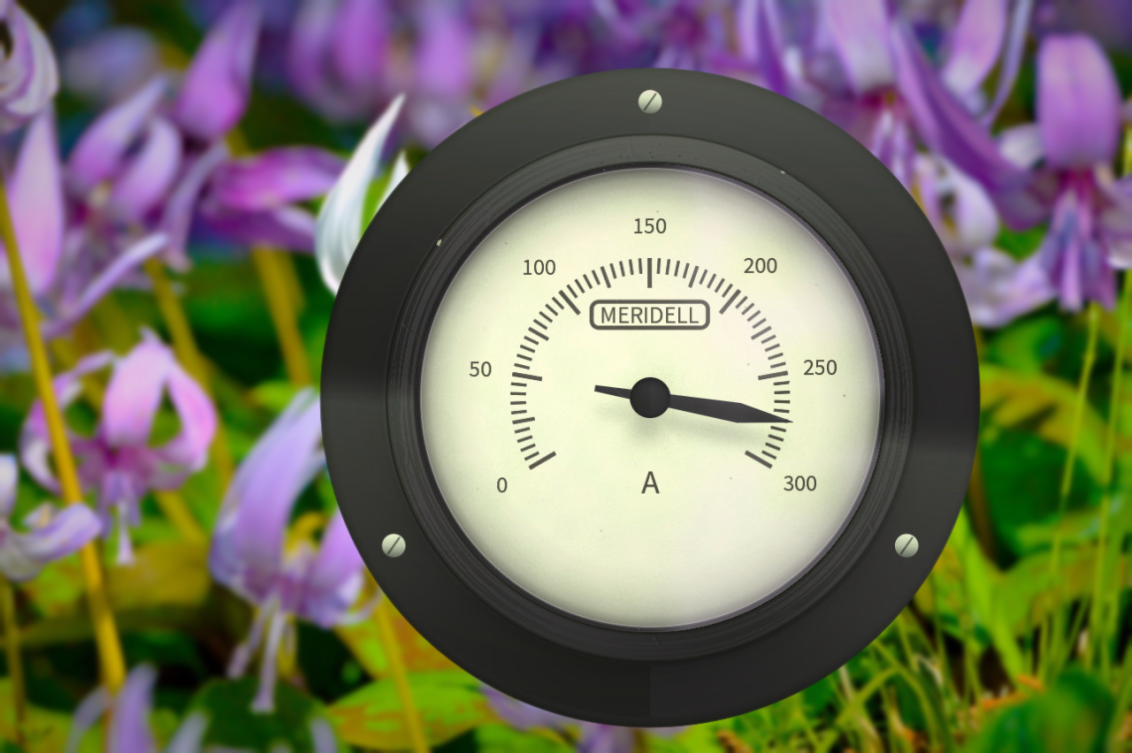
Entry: 275; A
